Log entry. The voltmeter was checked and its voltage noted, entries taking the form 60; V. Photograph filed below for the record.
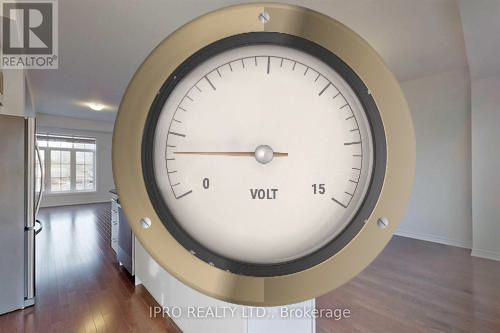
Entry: 1.75; V
